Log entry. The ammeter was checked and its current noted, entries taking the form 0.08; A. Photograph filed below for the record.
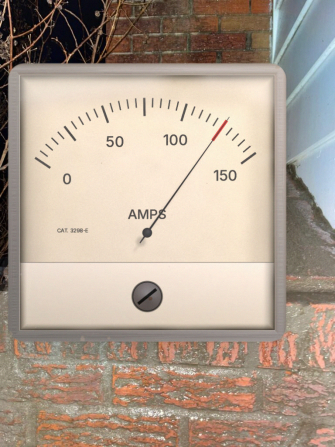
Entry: 125; A
